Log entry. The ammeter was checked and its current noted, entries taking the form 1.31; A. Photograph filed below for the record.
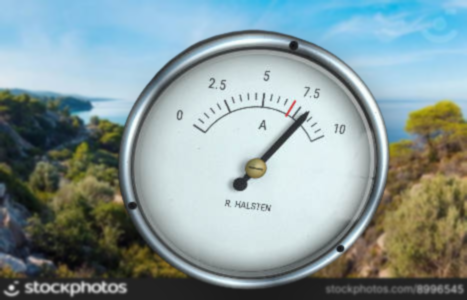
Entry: 8; A
